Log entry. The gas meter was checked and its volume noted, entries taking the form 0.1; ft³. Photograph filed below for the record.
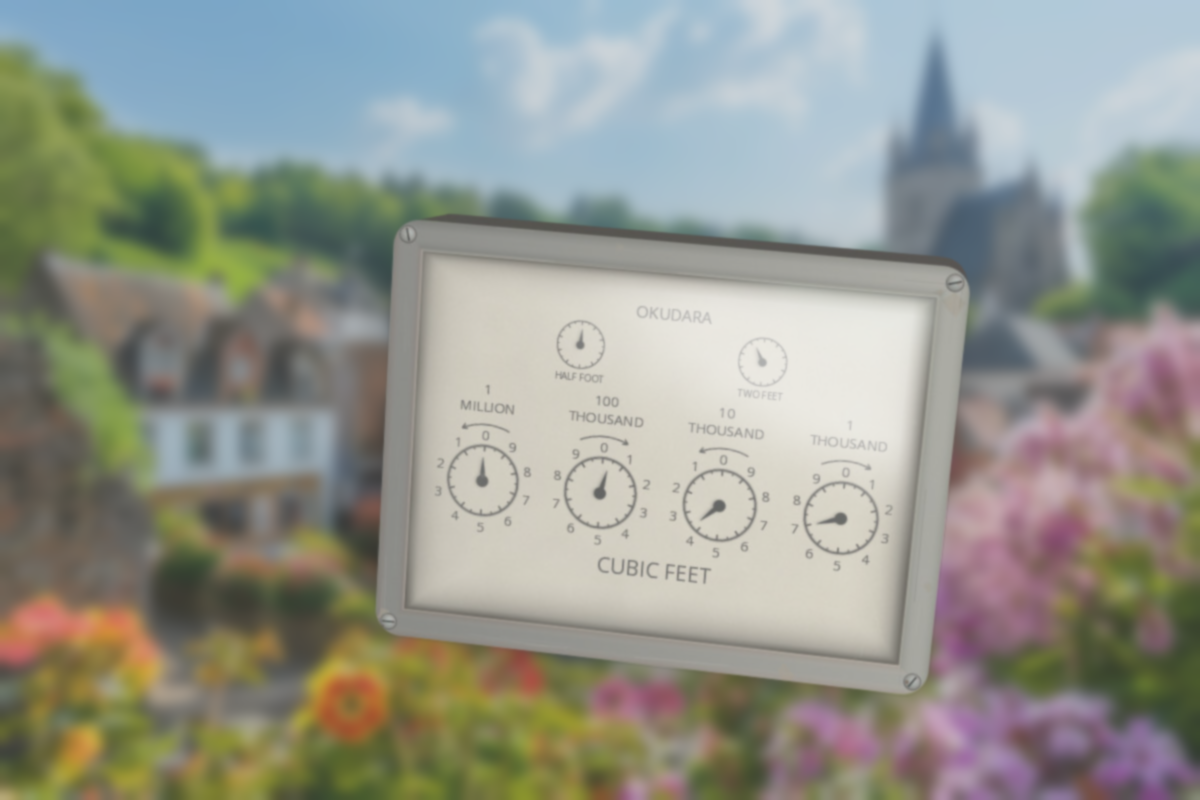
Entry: 3700; ft³
